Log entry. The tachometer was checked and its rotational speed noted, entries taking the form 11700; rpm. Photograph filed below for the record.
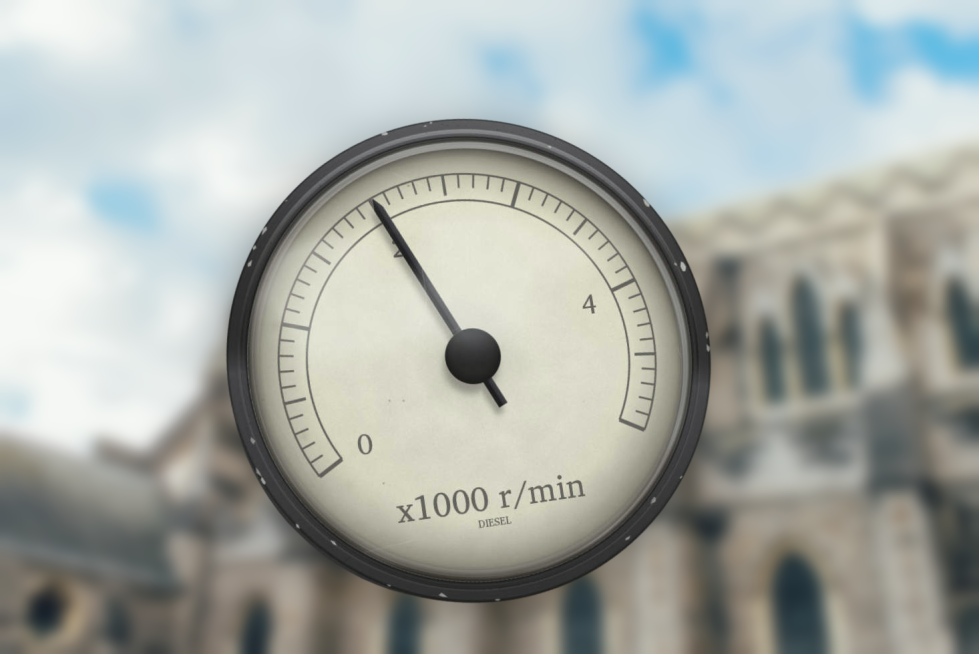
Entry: 2000; rpm
